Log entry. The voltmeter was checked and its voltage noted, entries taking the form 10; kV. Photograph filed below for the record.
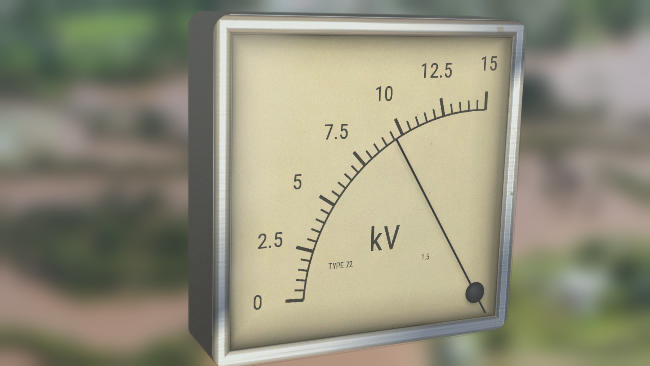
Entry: 9.5; kV
